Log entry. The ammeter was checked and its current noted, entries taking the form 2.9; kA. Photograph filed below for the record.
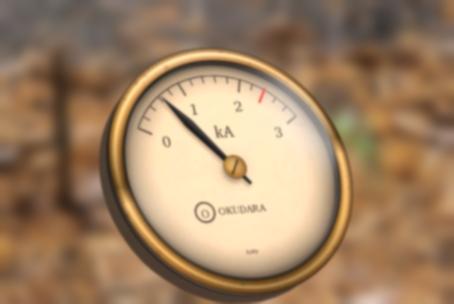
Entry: 0.6; kA
